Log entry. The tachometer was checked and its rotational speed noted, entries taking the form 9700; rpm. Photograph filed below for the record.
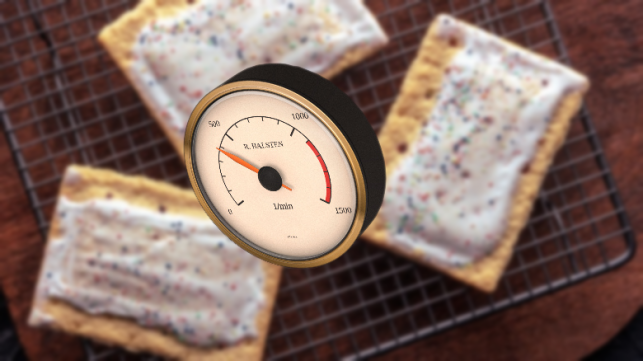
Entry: 400; rpm
